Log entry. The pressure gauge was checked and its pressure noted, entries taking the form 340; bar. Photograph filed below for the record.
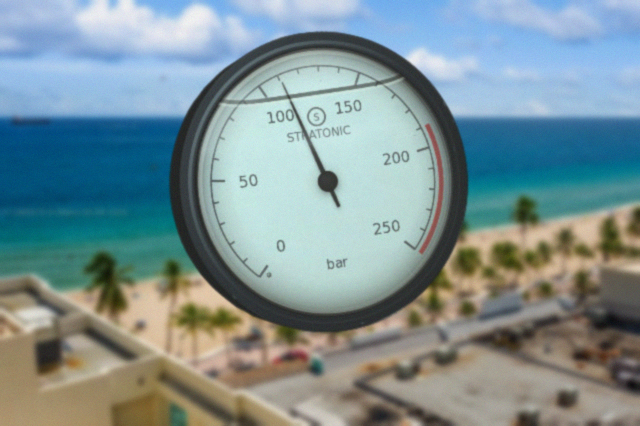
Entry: 110; bar
